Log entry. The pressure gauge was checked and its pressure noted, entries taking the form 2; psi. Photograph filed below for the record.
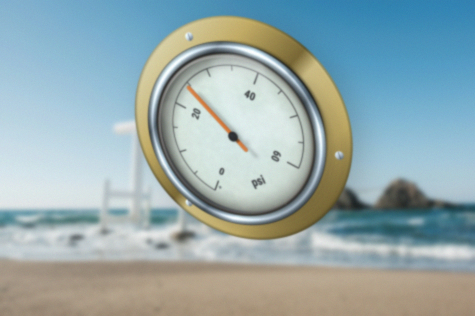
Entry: 25; psi
